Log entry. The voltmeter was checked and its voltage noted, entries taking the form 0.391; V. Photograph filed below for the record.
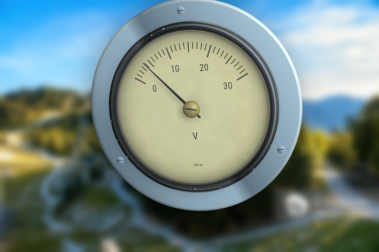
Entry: 4; V
